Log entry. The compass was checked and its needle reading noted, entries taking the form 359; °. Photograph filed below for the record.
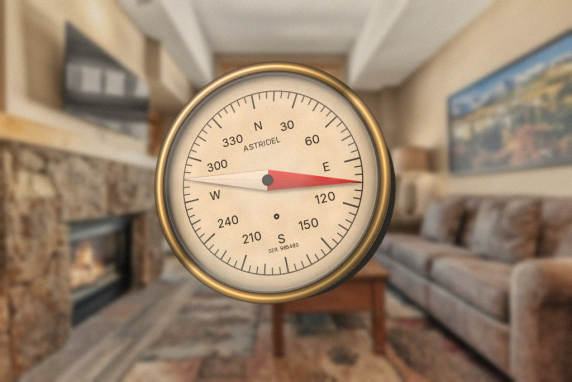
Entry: 105; °
